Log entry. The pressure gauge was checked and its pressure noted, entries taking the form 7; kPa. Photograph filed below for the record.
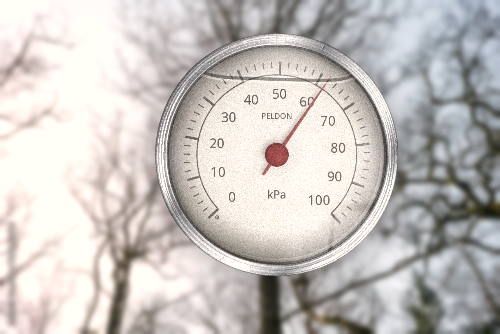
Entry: 62; kPa
